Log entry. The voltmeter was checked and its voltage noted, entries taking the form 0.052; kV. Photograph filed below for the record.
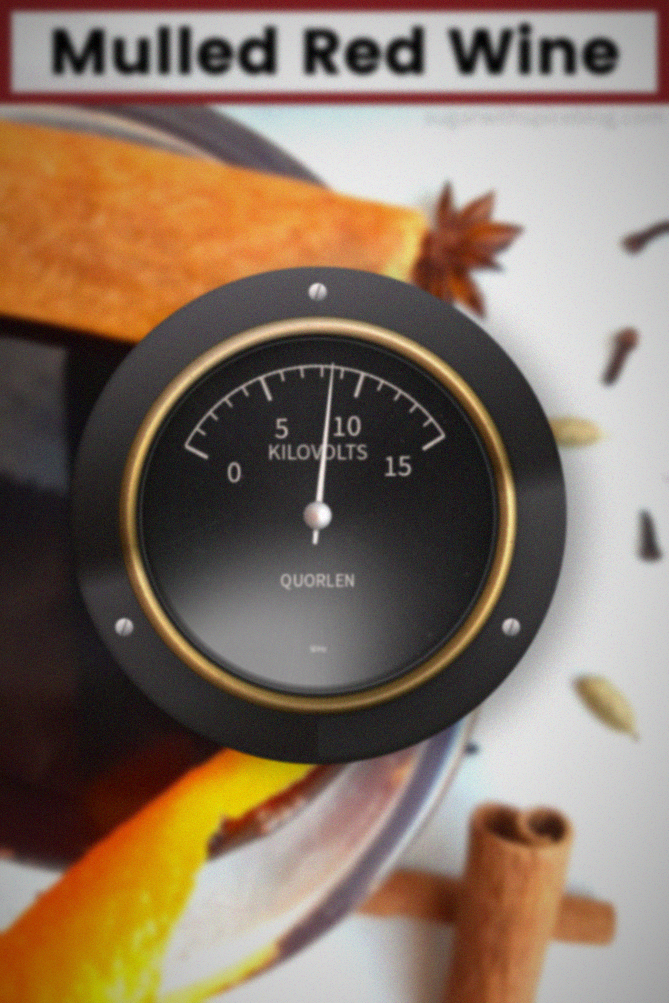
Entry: 8.5; kV
